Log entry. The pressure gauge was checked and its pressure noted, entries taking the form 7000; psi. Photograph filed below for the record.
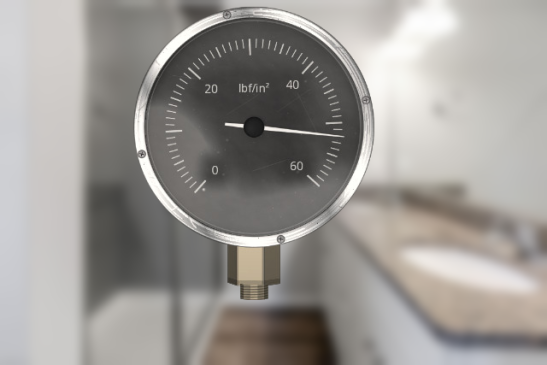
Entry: 52; psi
